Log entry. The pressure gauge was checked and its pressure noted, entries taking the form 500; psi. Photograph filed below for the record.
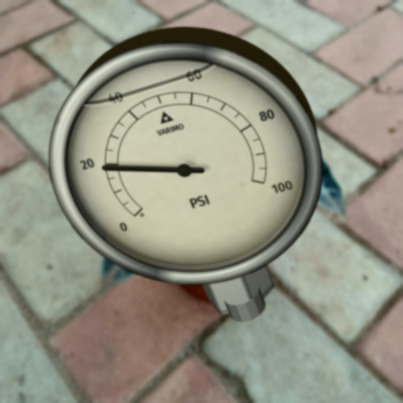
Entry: 20; psi
